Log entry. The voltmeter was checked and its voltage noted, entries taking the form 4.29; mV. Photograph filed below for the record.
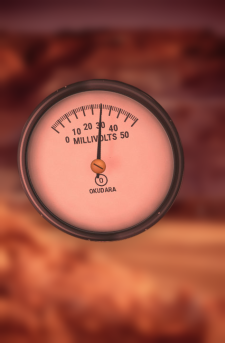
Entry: 30; mV
